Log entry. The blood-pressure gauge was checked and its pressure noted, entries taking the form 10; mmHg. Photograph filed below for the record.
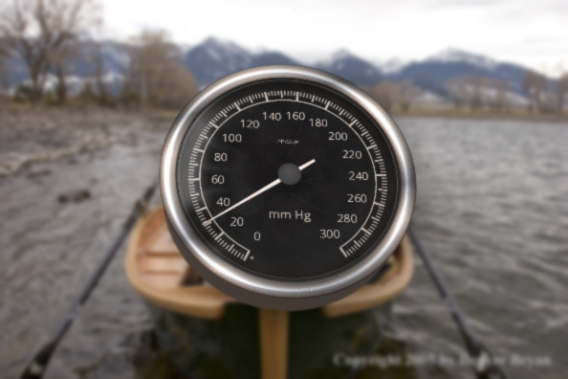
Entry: 30; mmHg
